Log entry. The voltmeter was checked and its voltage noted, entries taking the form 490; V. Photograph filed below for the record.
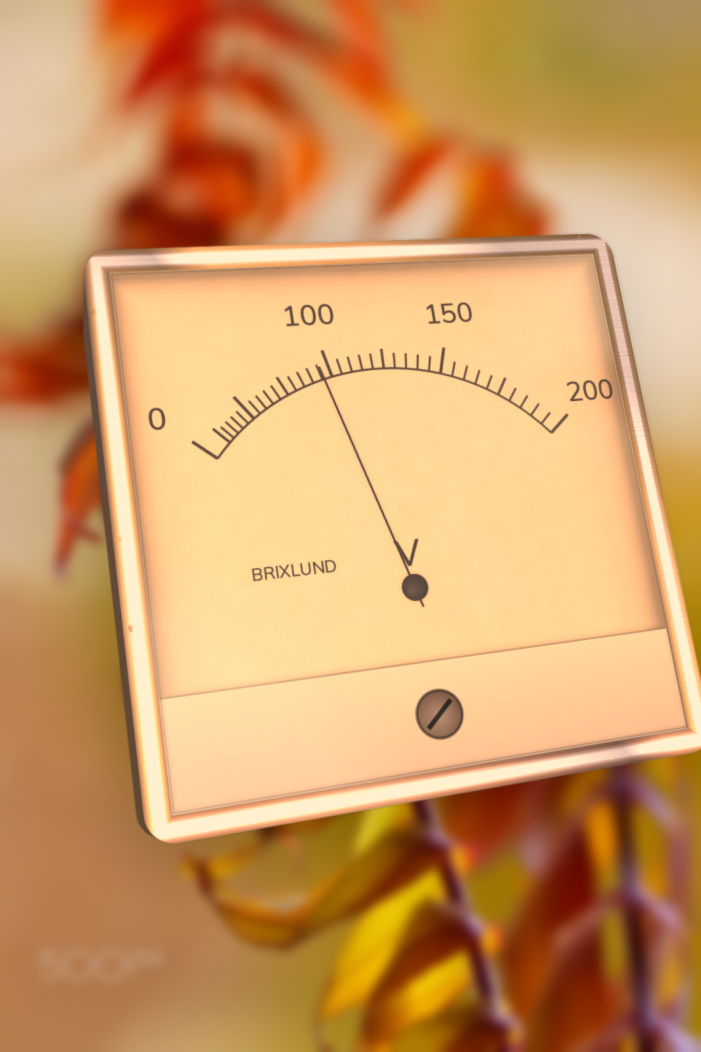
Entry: 95; V
